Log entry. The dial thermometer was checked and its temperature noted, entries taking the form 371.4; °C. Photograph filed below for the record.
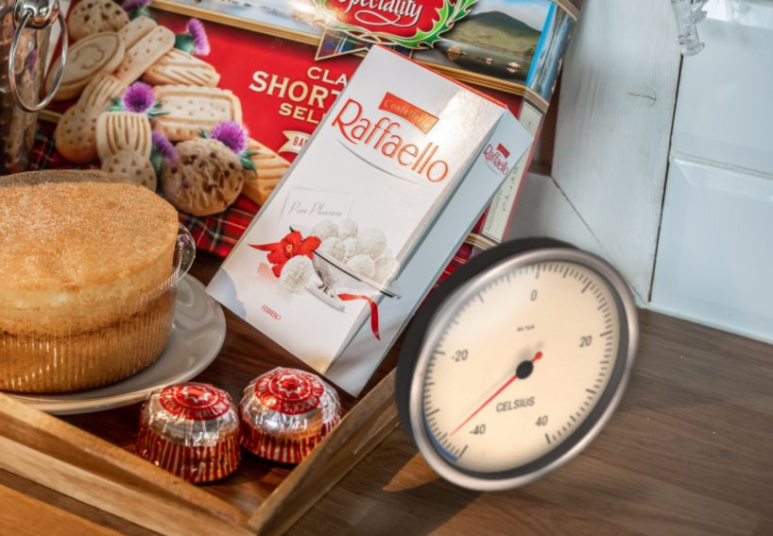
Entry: -35; °C
